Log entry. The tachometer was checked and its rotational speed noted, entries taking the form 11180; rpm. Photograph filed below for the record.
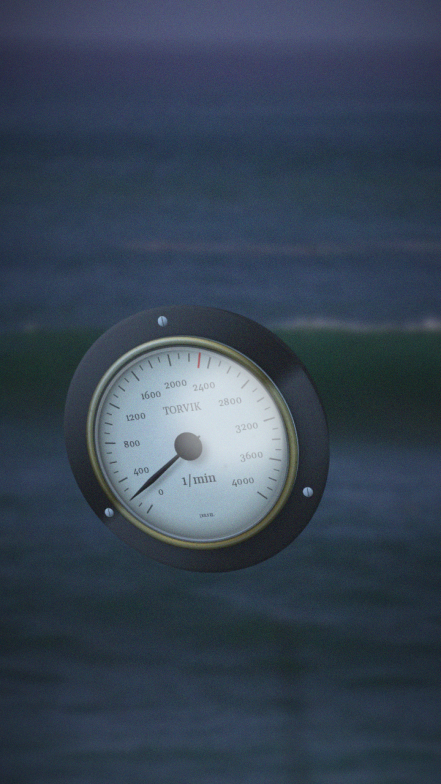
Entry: 200; rpm
